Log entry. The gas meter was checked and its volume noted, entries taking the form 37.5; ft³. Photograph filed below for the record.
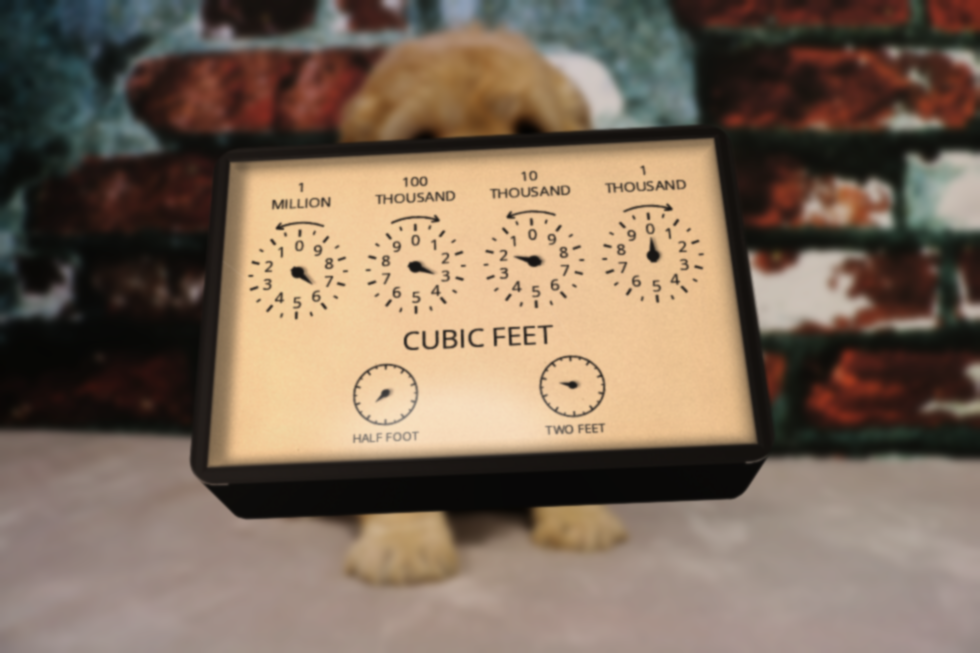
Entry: 632000; ft³
